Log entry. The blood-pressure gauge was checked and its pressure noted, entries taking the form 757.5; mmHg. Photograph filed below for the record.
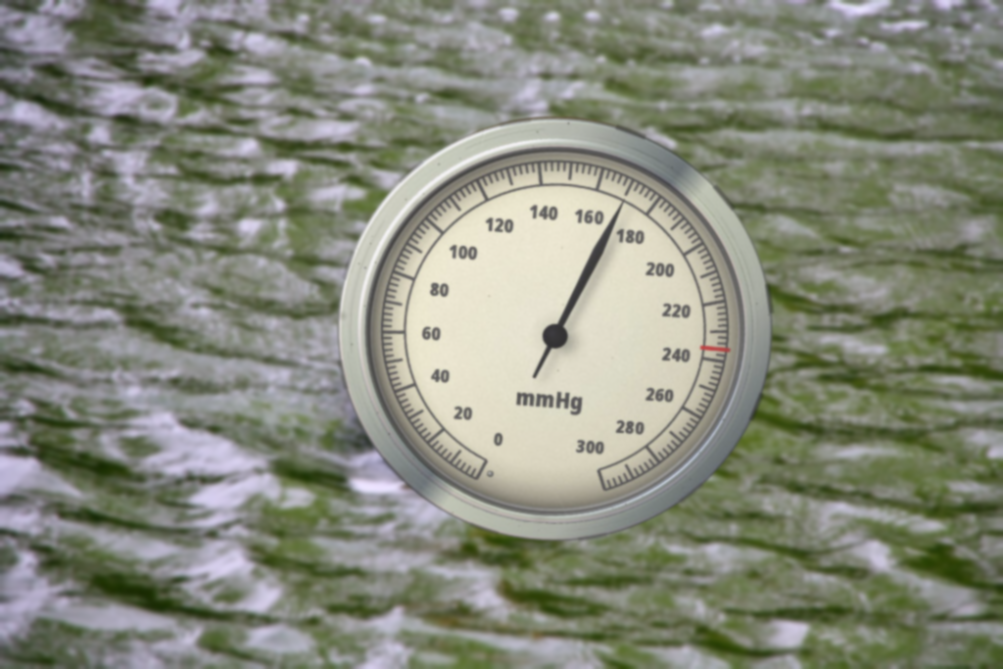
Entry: 170; mmHg
